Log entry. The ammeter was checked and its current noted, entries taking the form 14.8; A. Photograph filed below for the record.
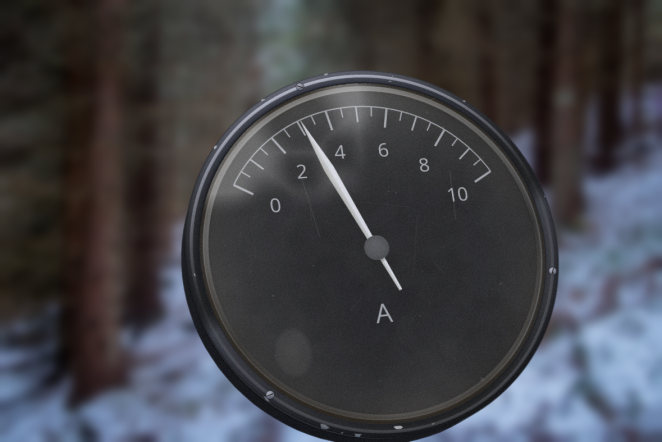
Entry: 3; A
